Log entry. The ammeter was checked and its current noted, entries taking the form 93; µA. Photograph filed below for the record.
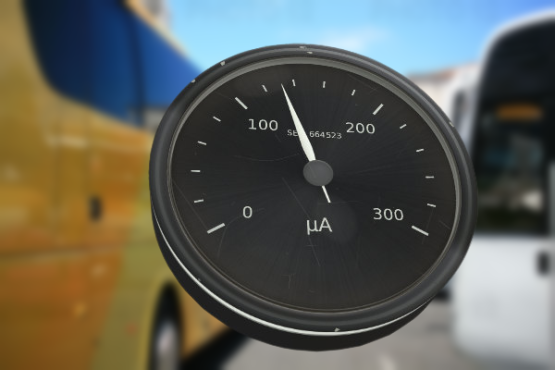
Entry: 130; µA
